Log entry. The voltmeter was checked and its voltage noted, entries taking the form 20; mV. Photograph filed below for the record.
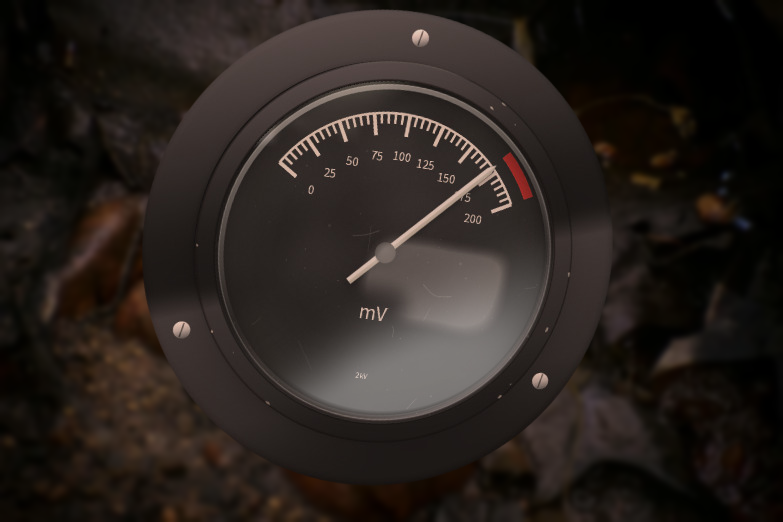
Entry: 170; mV
